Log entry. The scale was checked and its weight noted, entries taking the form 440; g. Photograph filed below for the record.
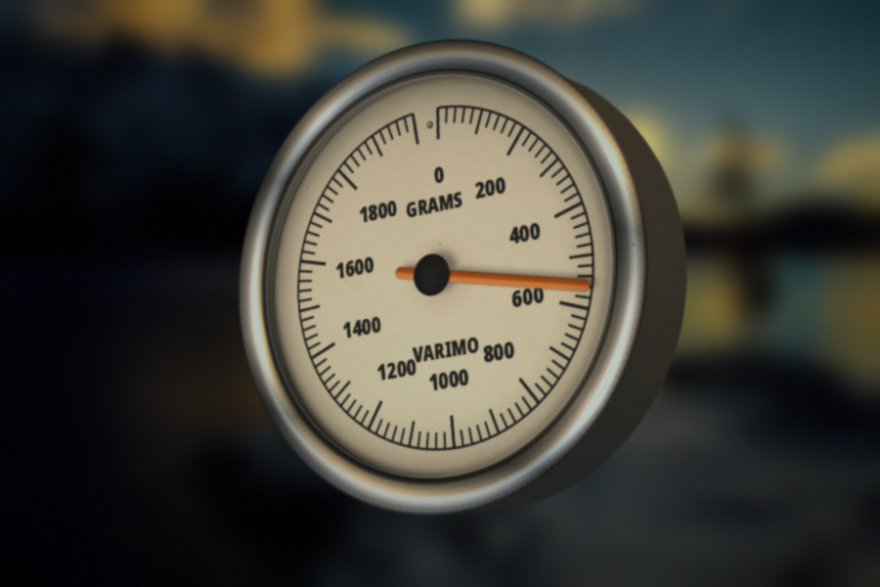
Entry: 560; g
